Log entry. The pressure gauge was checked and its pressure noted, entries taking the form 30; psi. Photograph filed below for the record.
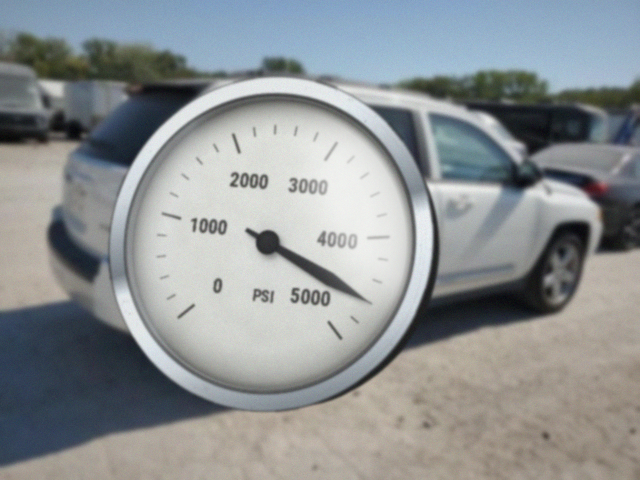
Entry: 4600; psi
